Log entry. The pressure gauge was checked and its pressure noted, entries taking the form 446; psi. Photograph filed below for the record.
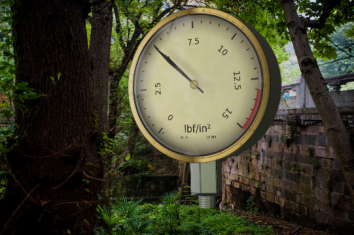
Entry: 5; psi
